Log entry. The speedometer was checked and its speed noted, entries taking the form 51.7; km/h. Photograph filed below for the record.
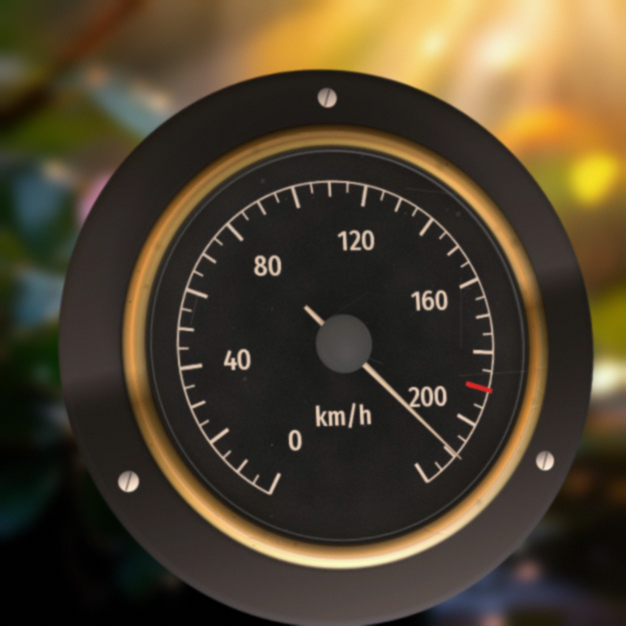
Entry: 210; km/h
